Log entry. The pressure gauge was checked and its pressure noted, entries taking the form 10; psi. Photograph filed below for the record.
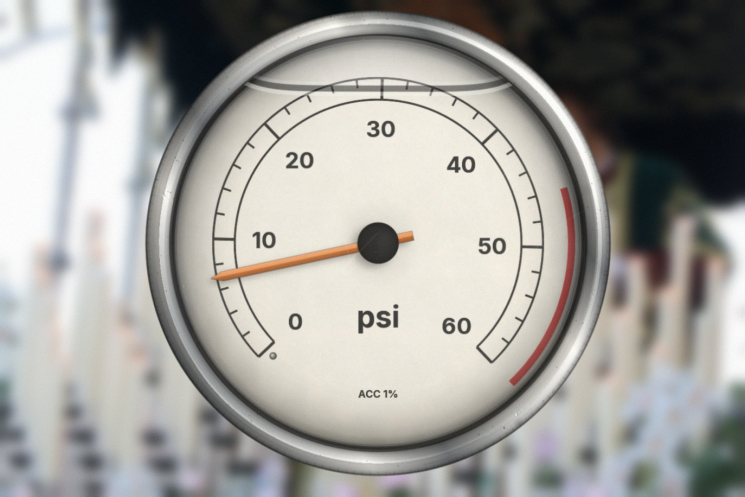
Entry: 7; psi
